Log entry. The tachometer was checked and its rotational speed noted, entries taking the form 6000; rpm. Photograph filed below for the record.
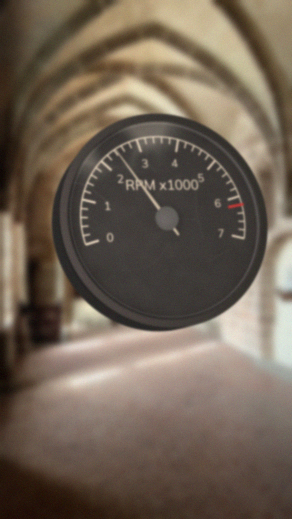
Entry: 2400; rpm
